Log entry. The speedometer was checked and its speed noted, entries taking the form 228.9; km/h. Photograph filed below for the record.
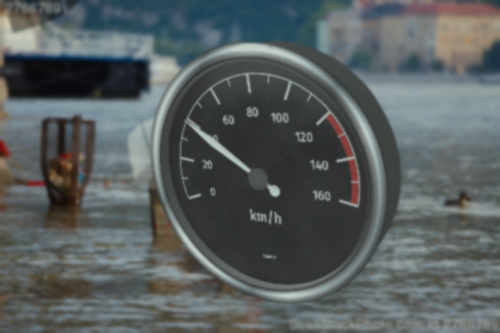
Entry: 40; km/h
